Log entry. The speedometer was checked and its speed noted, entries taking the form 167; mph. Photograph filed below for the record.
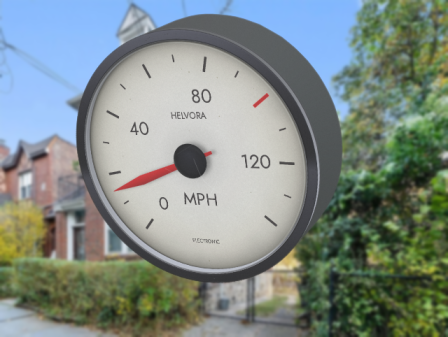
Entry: 15; mph
